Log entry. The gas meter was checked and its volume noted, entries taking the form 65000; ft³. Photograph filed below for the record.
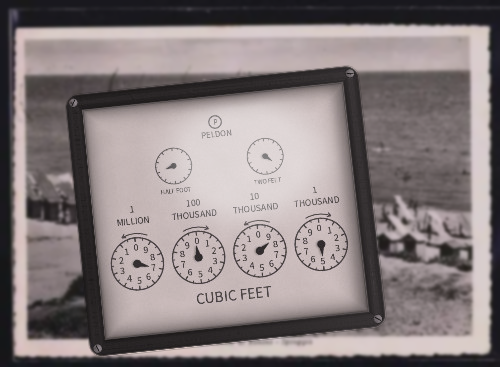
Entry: 698500; ft³
